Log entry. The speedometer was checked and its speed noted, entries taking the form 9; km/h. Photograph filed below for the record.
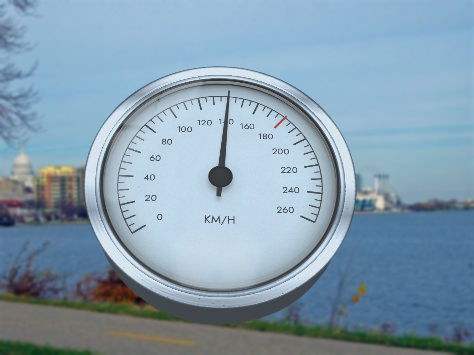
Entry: 140; km/h
